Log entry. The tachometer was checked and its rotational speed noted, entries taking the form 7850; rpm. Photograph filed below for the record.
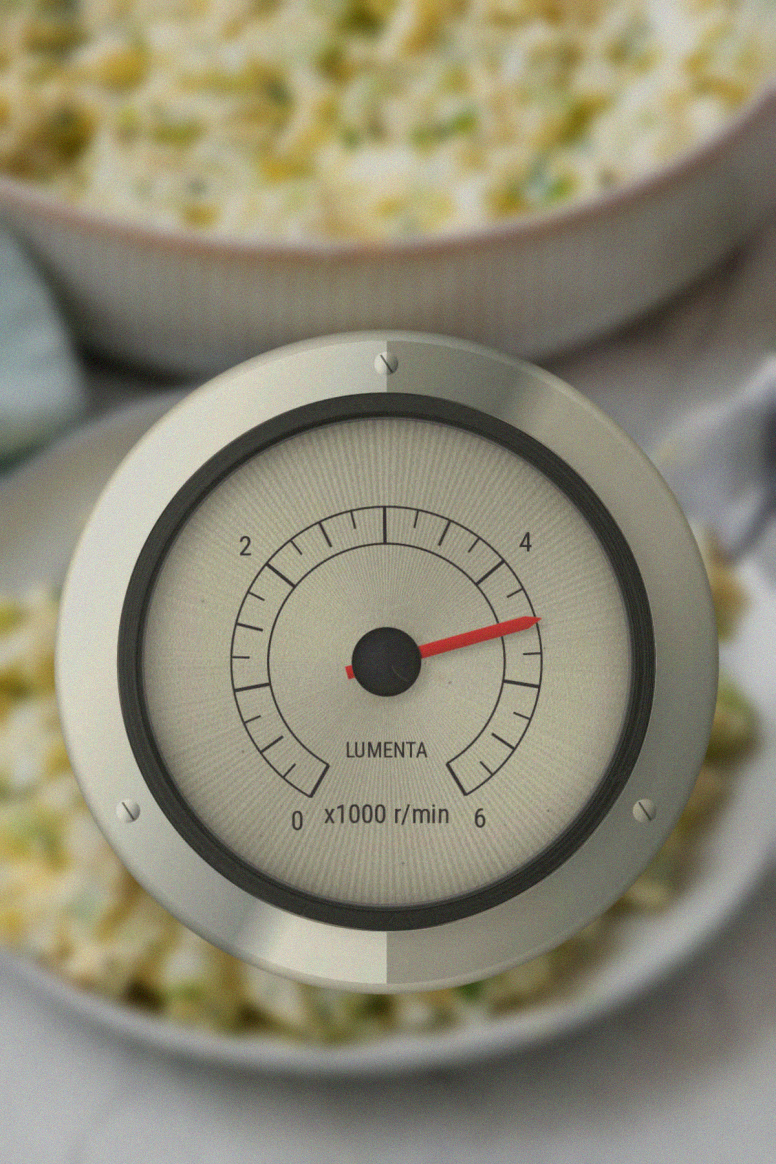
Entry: 4500; rpm
